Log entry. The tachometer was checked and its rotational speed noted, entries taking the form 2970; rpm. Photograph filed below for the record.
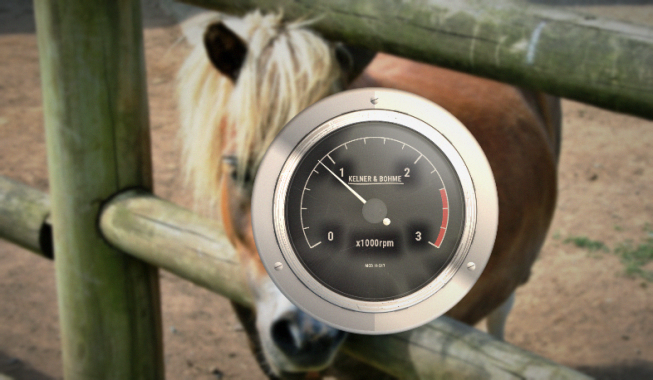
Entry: 900; rpm
